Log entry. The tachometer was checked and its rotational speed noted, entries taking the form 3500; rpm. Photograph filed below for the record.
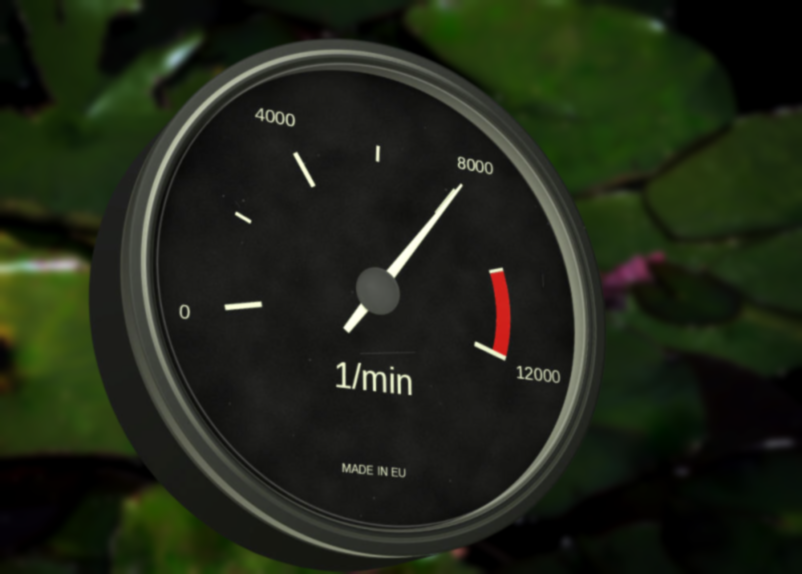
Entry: 8000; rpm
